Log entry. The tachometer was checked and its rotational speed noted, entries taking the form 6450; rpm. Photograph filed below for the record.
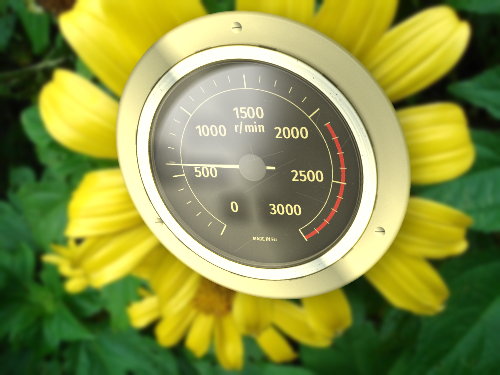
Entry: 600; rpm
